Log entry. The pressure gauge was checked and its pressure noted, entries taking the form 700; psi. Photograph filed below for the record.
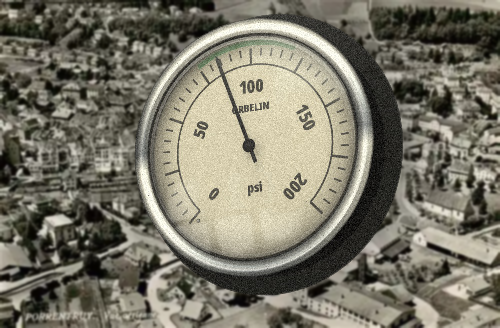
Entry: 85; psi
